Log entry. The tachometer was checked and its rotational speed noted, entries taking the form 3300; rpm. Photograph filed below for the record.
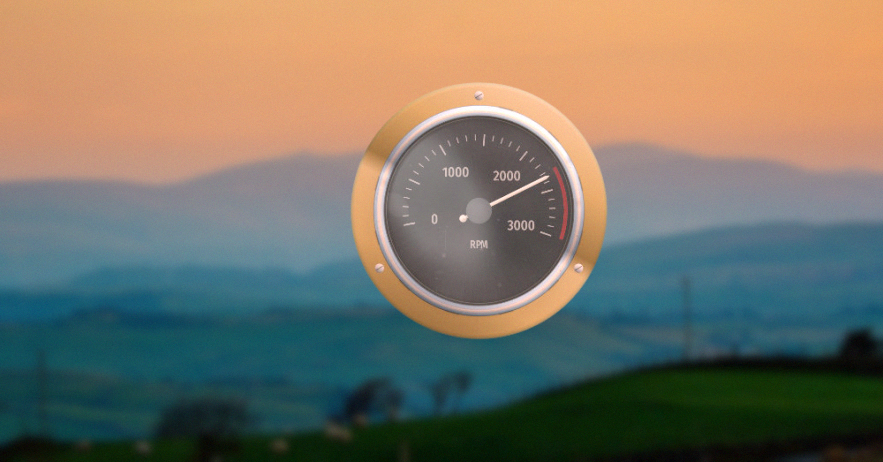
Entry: 2350; rpm
